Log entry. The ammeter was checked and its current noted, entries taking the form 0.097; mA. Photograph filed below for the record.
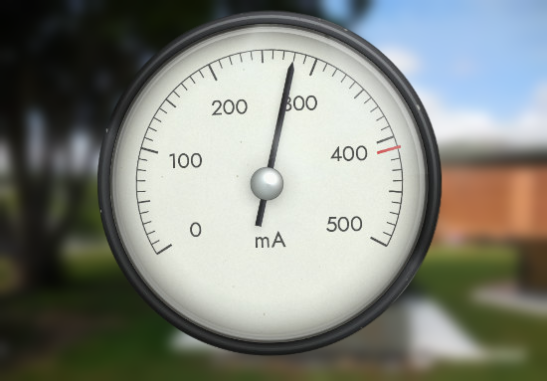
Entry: 280; mA
